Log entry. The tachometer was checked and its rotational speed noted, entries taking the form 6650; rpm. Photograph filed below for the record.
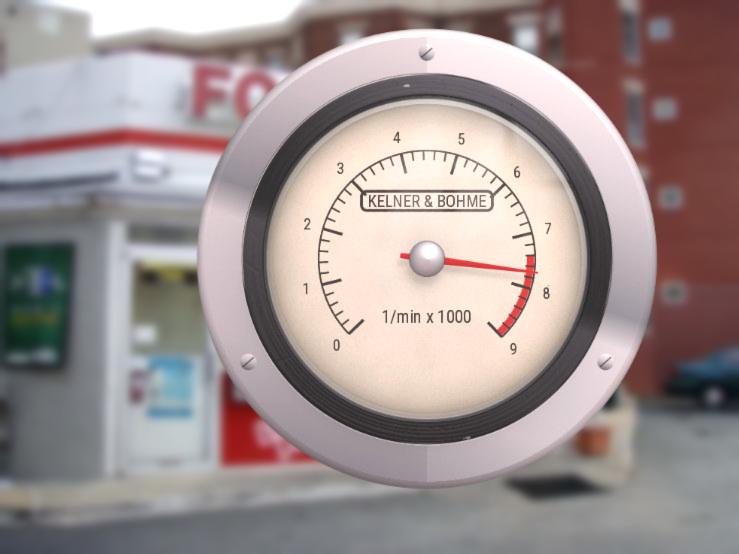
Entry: 7700; rpm
